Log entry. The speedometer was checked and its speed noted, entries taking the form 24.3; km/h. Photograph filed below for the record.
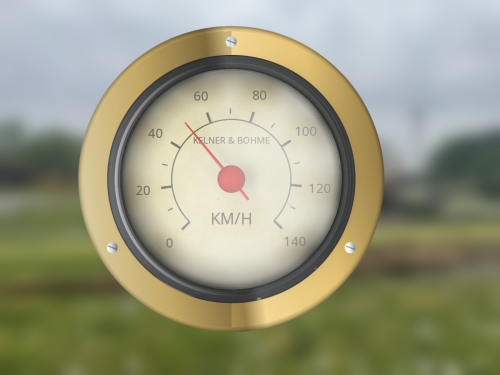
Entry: 50; km/h
